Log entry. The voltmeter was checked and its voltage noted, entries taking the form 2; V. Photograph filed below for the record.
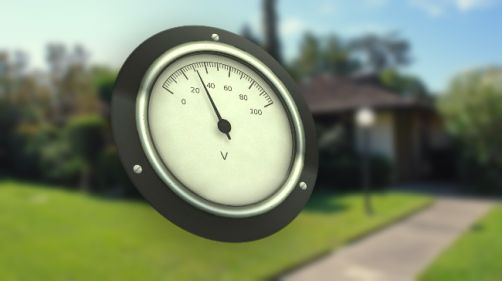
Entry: 30; V
